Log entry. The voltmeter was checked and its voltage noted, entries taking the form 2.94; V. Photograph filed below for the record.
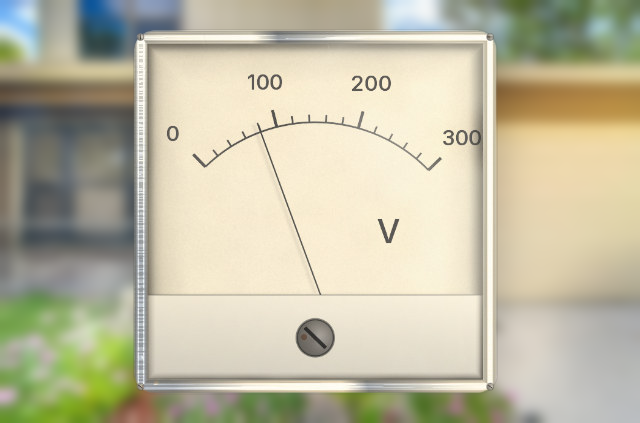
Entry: 80; V
